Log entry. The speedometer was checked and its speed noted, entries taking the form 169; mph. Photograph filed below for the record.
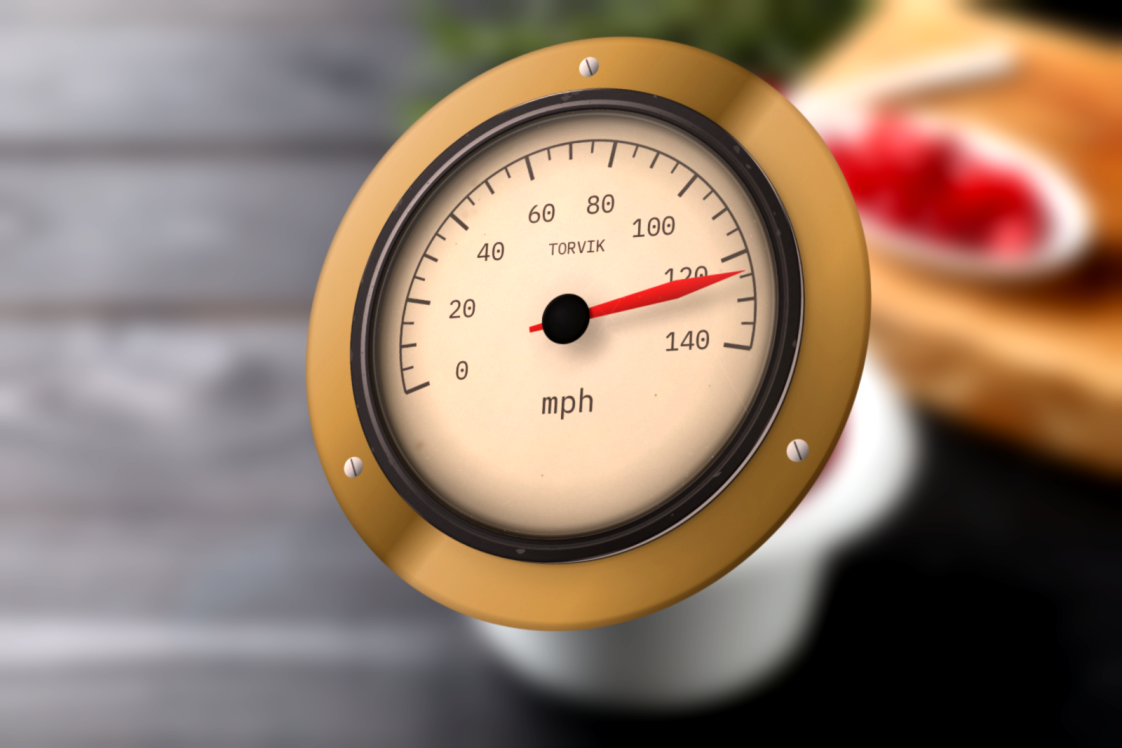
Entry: 125; mph
